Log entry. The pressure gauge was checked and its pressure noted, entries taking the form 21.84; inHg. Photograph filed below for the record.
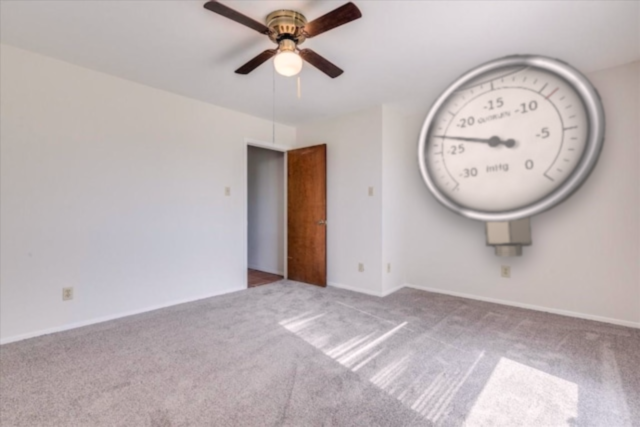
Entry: -23; inHg
